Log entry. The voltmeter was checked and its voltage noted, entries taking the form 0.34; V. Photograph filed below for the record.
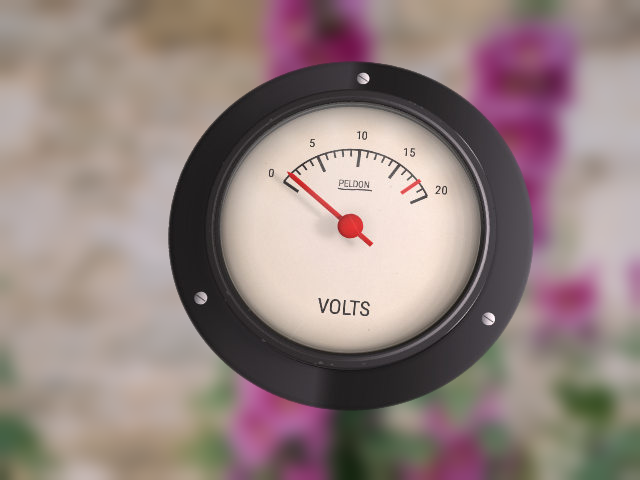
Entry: 1; V
